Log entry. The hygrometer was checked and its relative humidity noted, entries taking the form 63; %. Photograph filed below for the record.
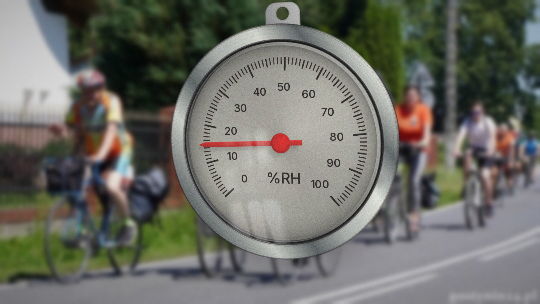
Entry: 15; %
